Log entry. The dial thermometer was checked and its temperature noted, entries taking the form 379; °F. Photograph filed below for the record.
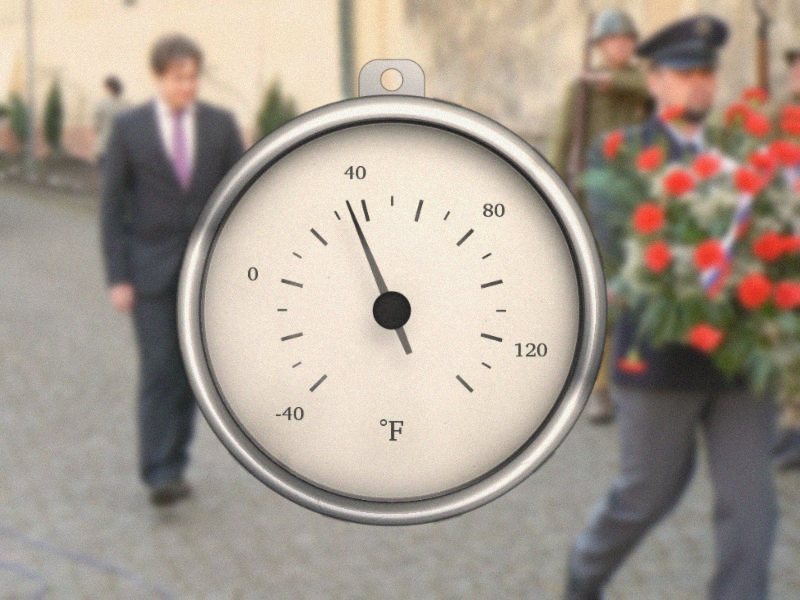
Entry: 35; °F
